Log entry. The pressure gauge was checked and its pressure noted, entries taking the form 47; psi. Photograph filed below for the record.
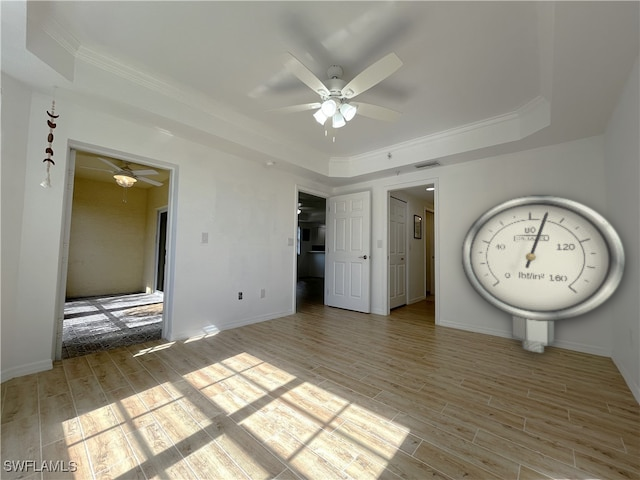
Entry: 90; psi
